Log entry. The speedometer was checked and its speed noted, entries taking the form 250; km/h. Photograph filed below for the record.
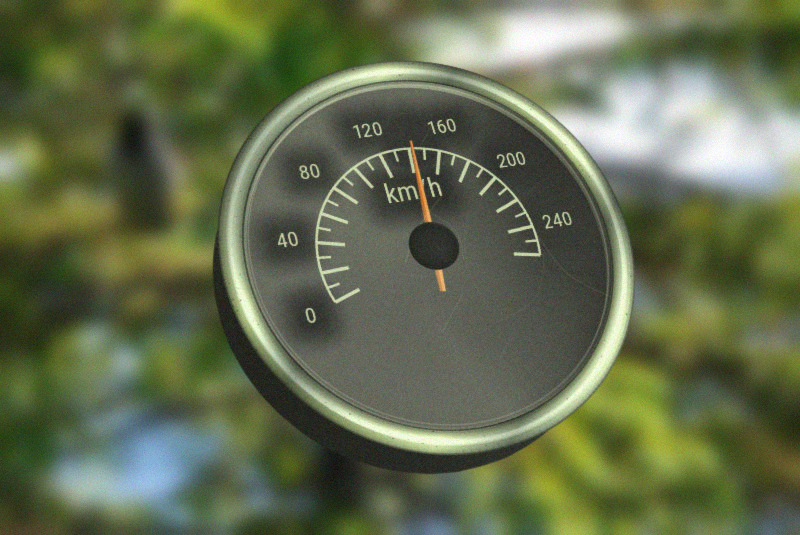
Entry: 140; km/h
